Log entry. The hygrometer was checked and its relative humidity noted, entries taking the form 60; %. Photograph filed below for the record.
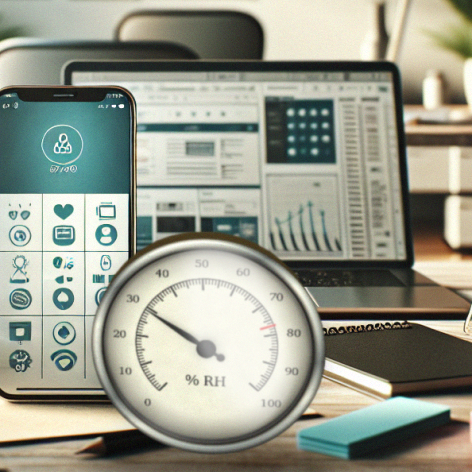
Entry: 30; %
